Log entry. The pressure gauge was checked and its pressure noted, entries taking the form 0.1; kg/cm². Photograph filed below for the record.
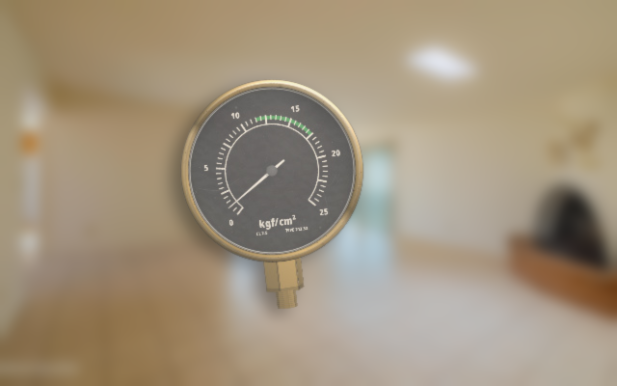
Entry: 1; kg/cm²
